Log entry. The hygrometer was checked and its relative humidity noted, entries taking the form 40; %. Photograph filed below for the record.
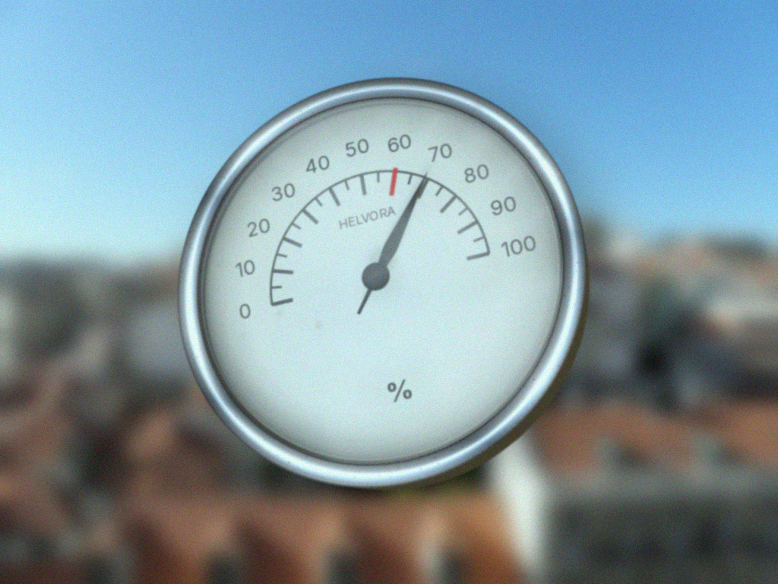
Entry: 70; %
